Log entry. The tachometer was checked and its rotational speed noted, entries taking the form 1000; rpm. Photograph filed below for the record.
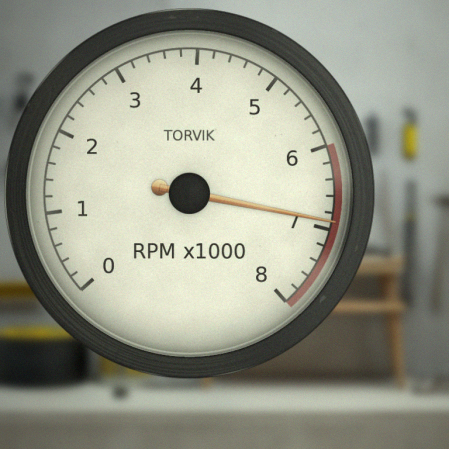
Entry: 6900; rpm
